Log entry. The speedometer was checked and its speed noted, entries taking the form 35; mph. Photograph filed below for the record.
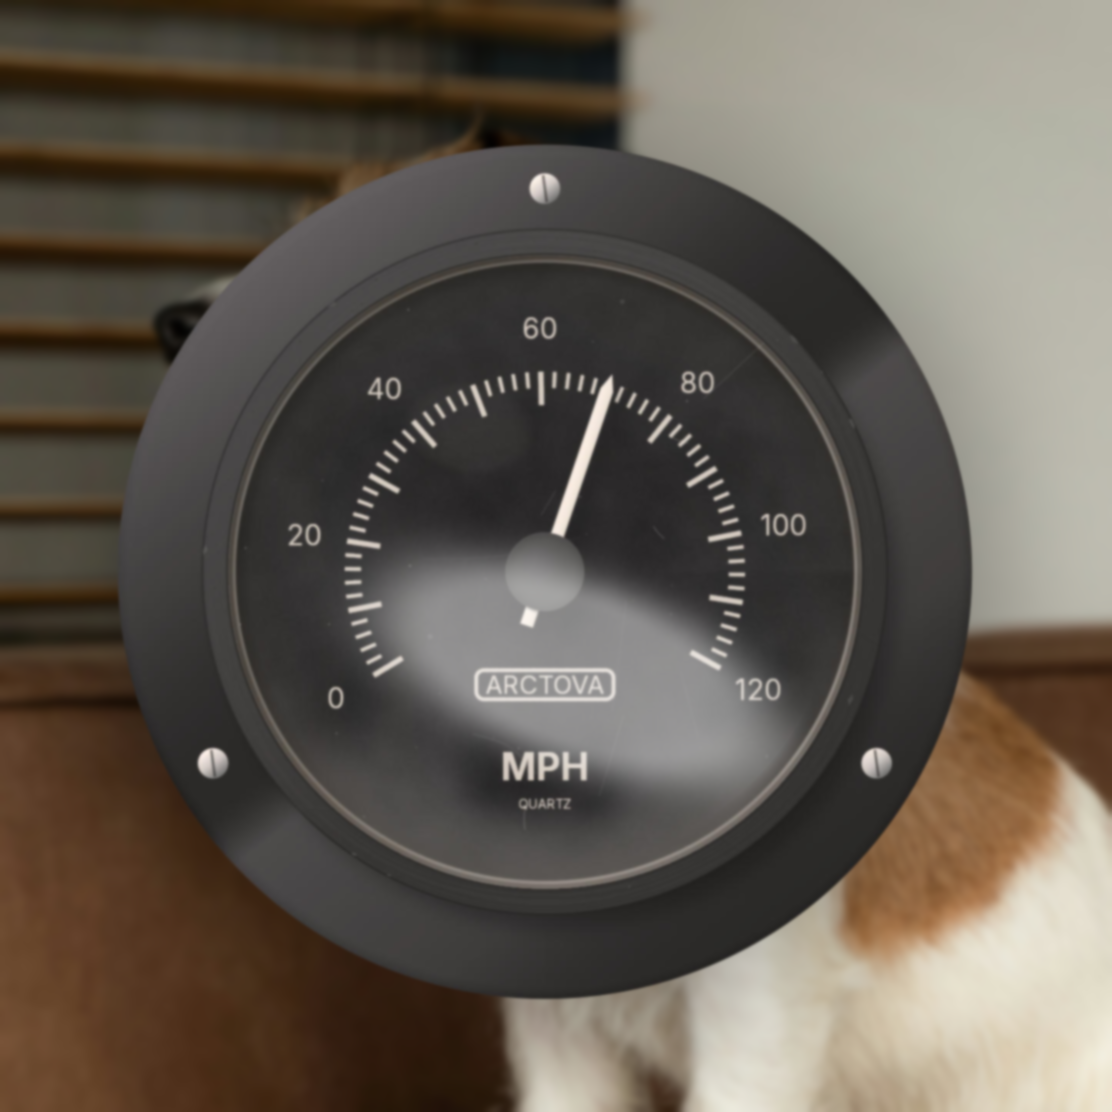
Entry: 70; mph
